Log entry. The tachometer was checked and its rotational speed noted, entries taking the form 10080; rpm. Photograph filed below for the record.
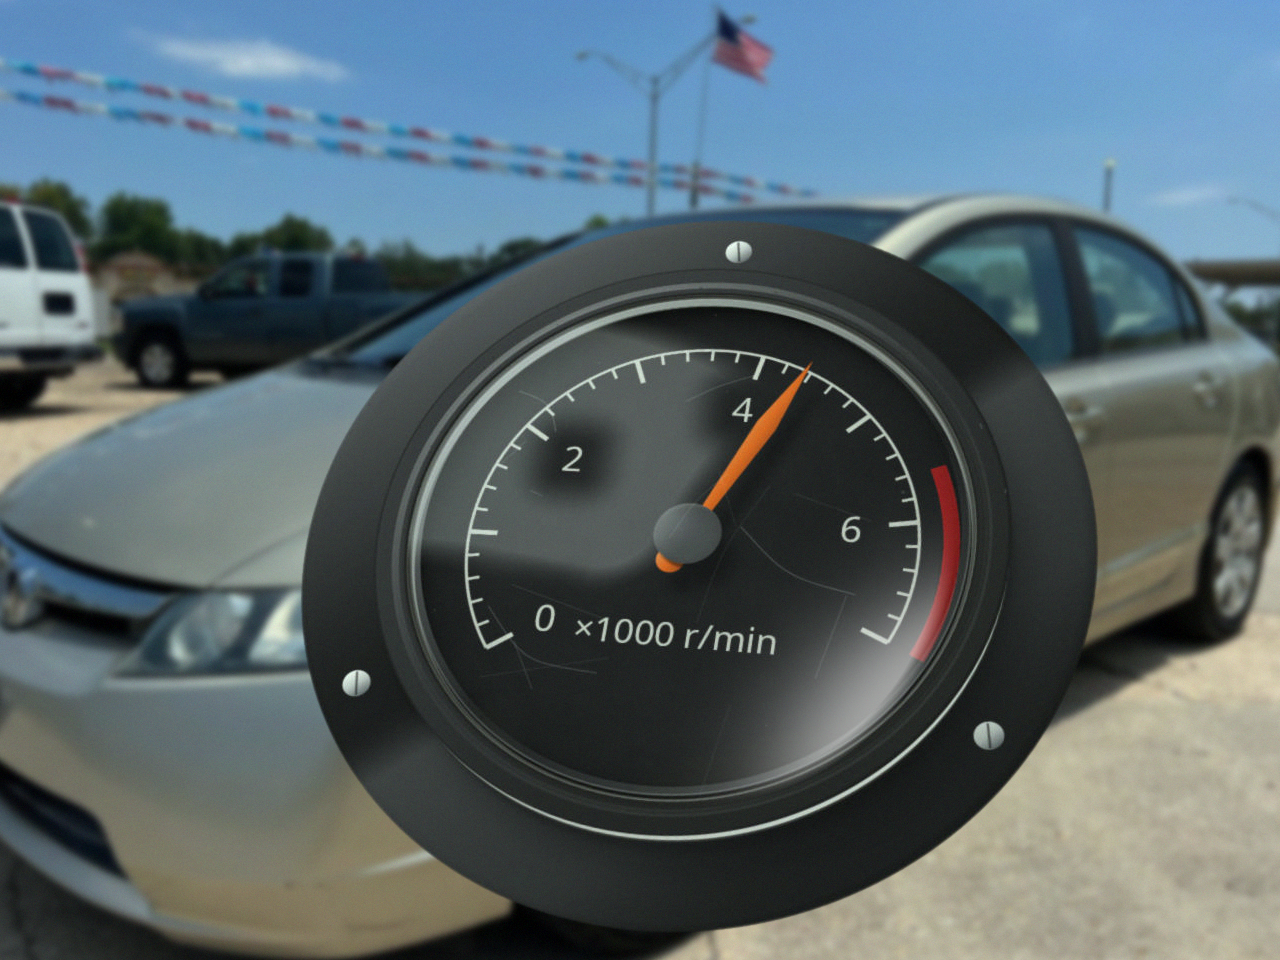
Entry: 4400; rpm
